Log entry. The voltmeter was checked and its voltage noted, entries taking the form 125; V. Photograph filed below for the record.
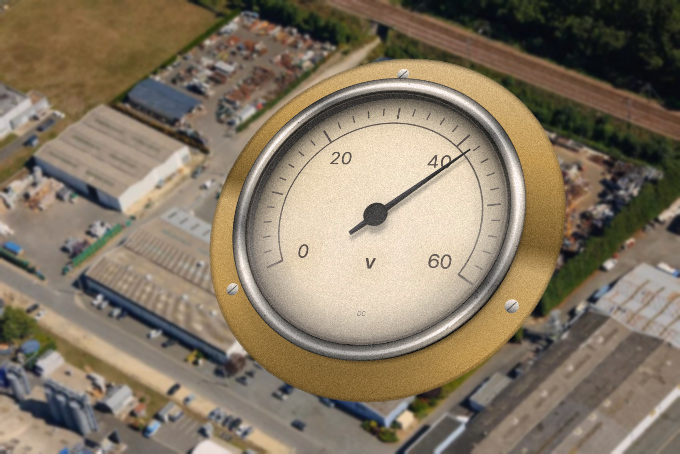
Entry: 42; V
